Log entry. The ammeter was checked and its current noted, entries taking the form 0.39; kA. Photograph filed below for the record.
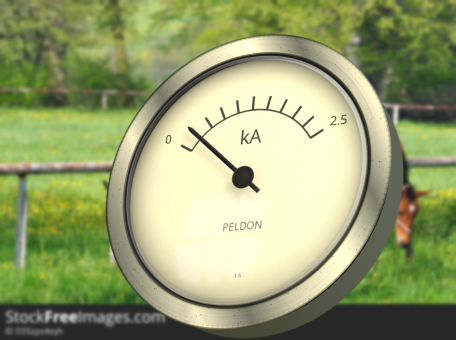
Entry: 0.25; kA
